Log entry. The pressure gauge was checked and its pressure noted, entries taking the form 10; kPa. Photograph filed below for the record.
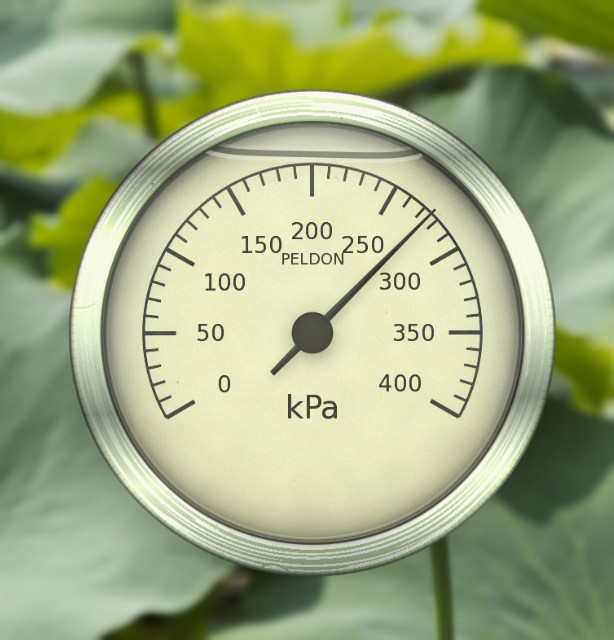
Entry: 275; kPa
